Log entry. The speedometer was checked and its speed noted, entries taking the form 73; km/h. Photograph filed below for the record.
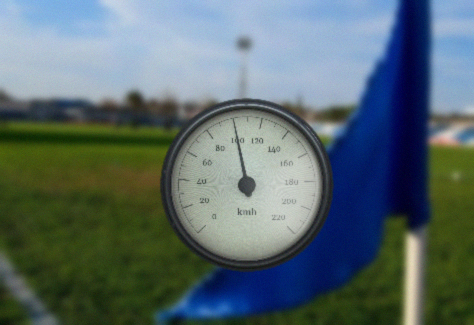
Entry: 100; km/h
